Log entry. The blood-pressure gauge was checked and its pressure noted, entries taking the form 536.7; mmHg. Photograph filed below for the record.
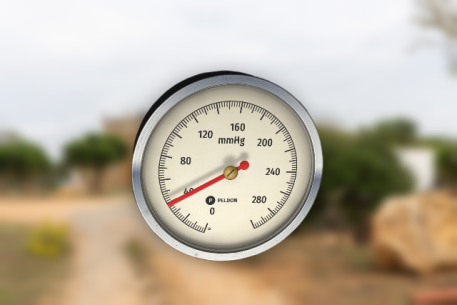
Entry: 40; mmHg
